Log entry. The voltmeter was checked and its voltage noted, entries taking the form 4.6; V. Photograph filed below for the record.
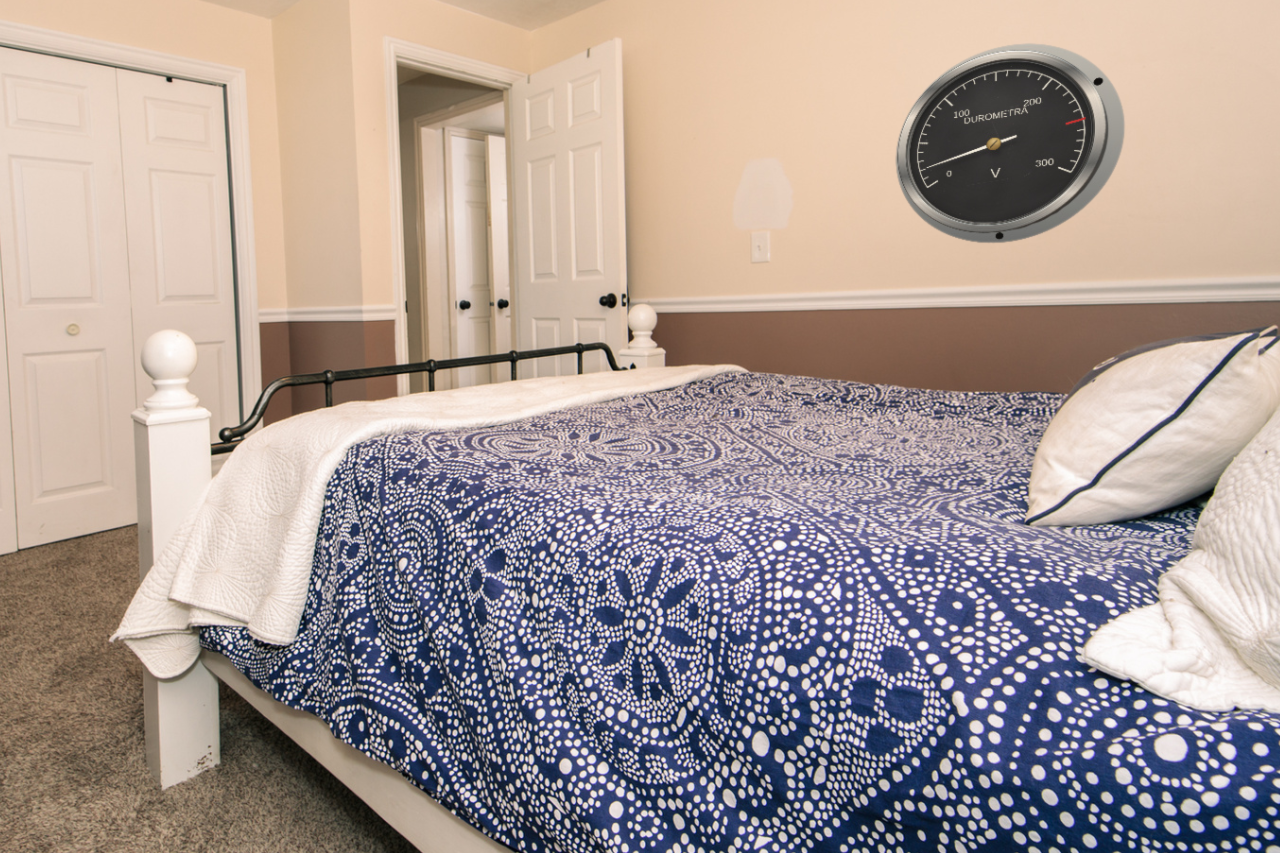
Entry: 20; V
